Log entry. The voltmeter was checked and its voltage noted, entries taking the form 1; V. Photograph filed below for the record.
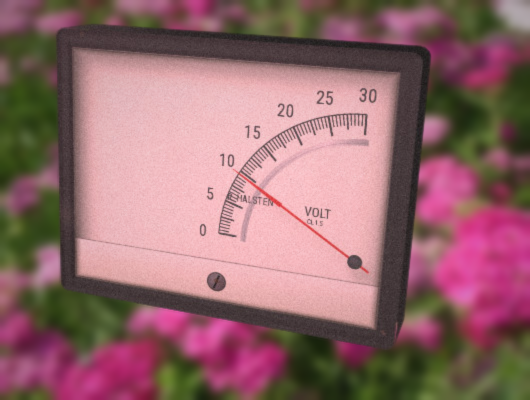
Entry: 10; V
